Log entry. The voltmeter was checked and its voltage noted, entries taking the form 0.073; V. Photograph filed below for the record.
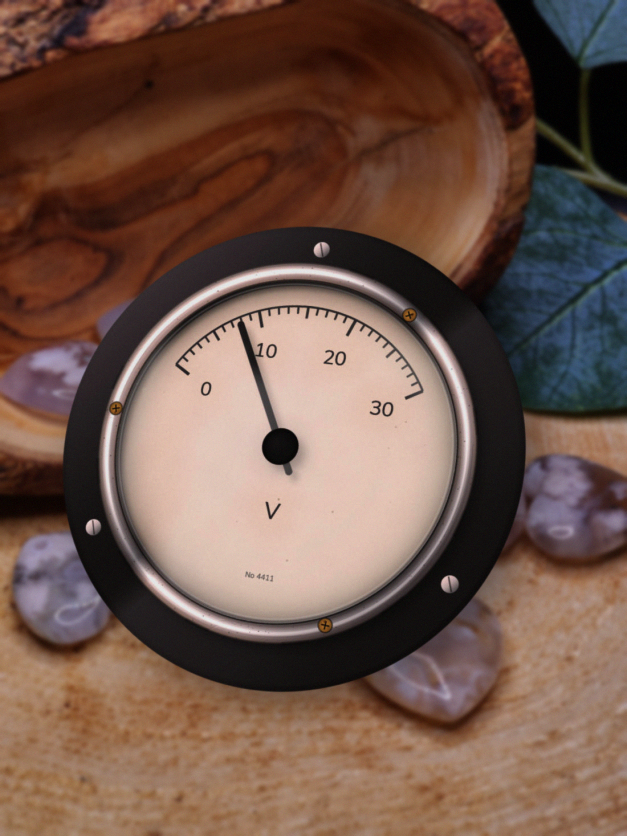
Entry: 8; V
